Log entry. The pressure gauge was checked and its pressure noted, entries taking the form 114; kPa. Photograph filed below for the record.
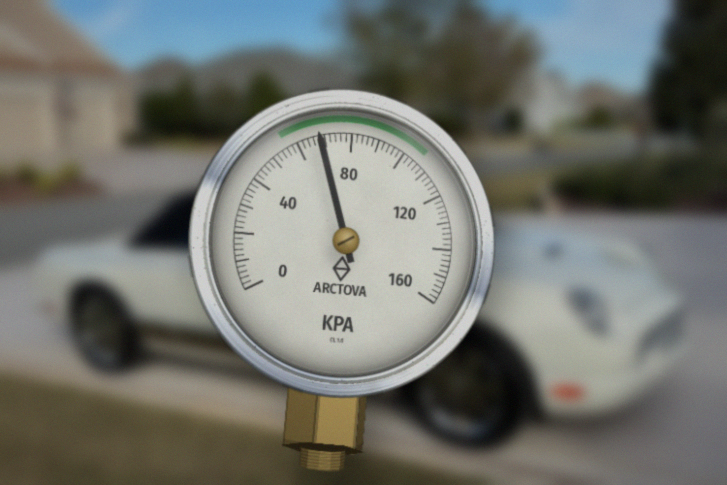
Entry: 68; kPa
